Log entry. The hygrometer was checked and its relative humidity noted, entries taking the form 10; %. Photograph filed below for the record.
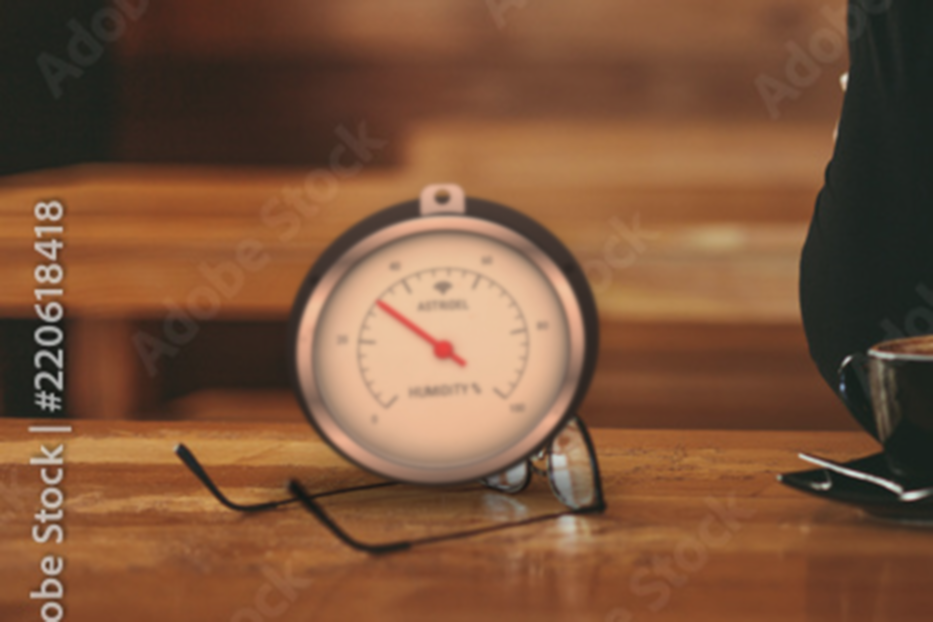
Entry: 32; %
